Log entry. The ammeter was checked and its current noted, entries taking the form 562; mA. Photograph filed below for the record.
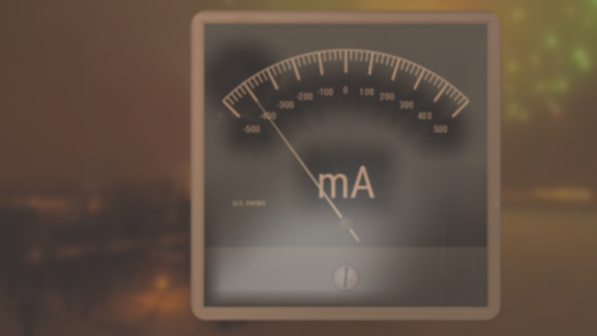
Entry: -400; mA
